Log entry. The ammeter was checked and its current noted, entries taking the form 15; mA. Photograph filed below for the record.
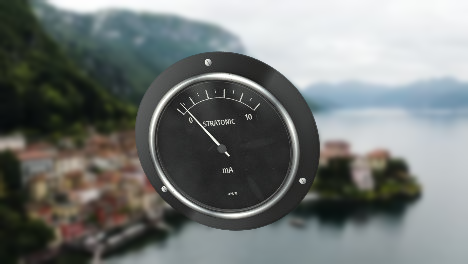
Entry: 1; mA
